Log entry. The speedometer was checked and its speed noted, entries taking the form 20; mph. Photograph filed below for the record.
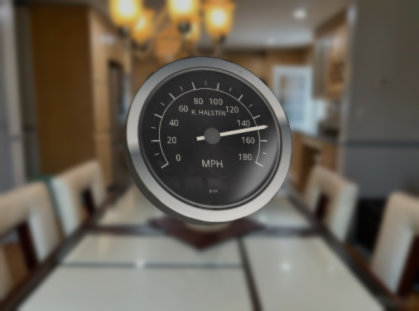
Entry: 150; mph
